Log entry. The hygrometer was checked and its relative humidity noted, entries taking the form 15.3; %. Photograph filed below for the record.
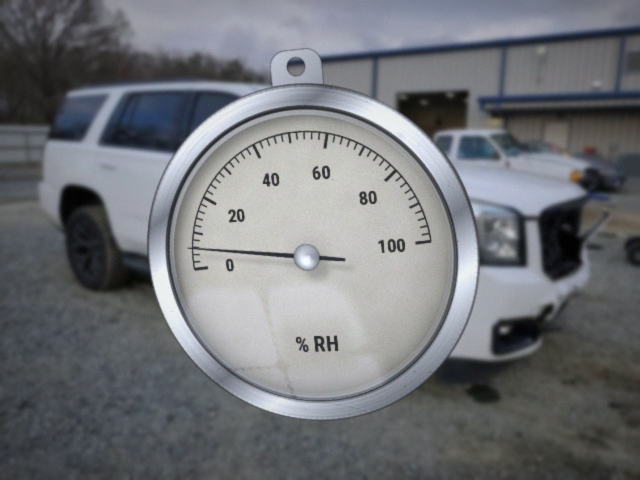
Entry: 6; %
